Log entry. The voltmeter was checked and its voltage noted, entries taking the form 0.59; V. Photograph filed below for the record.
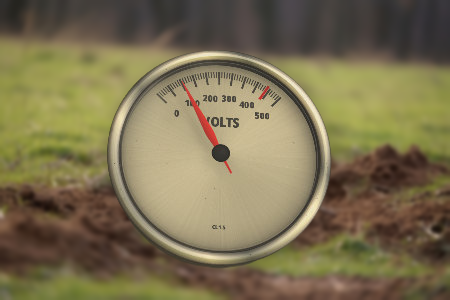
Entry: 100; V
